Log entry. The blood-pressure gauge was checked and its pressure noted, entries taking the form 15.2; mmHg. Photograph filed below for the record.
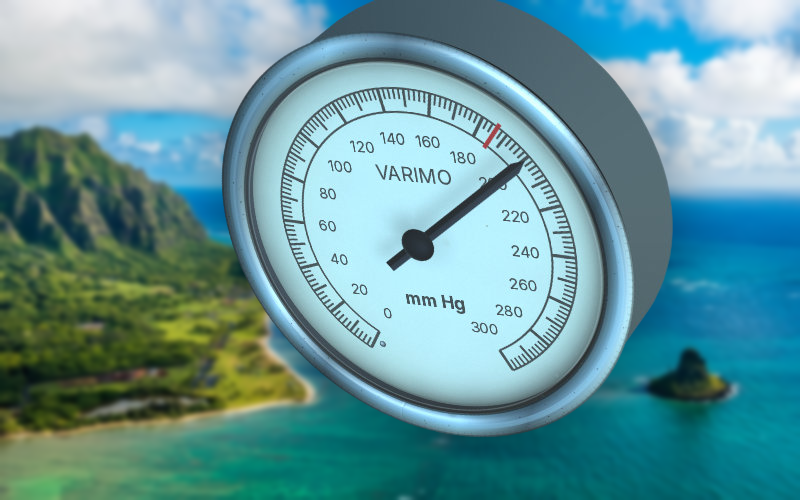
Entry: 200; mmHg
